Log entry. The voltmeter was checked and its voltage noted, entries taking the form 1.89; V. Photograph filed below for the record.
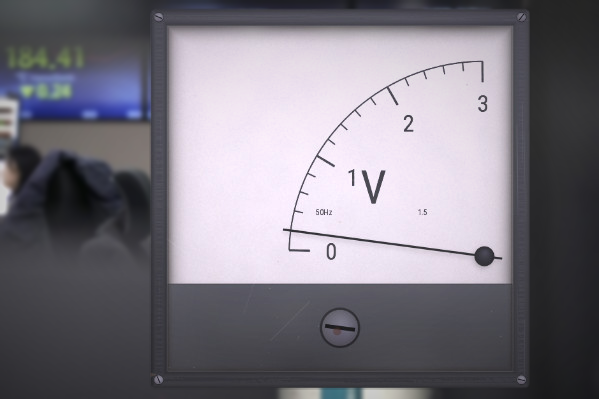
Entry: 0.2; V
